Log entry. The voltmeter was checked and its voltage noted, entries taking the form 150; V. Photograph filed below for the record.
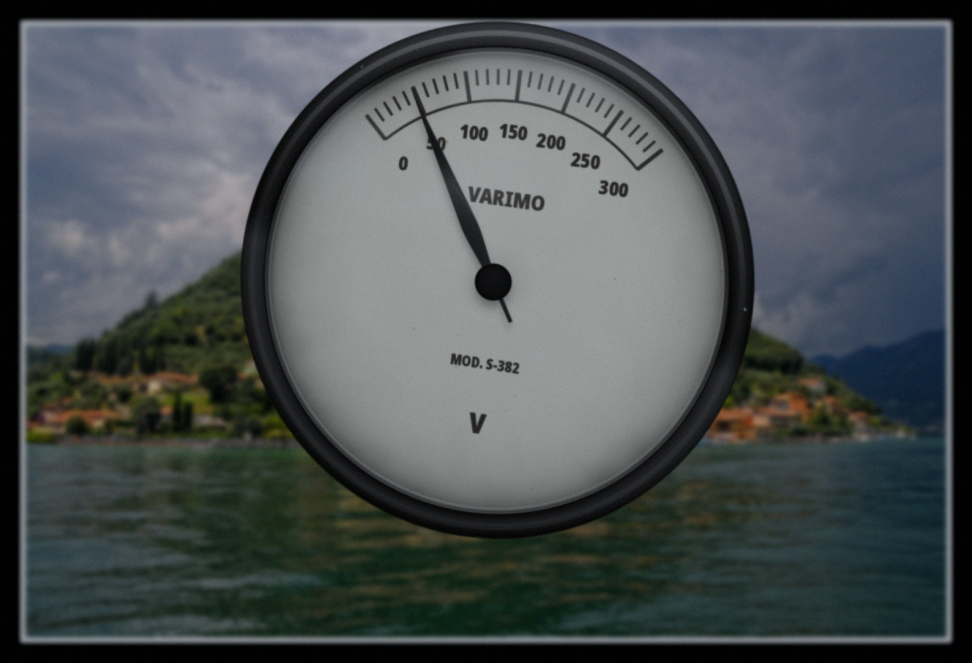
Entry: 50; V
